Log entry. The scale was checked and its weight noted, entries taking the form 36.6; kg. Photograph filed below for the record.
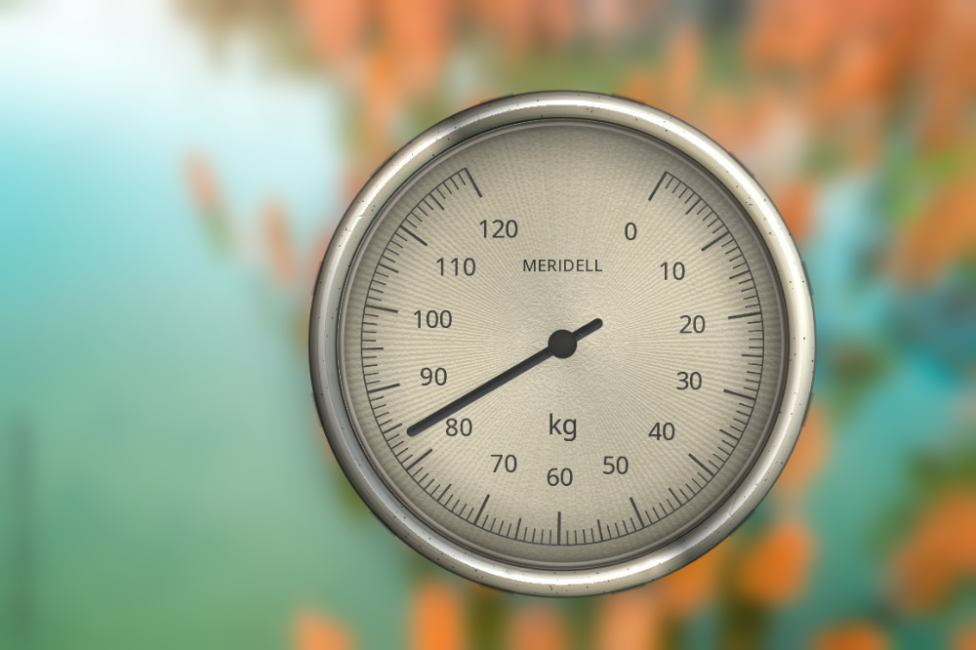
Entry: 83.5; kg
